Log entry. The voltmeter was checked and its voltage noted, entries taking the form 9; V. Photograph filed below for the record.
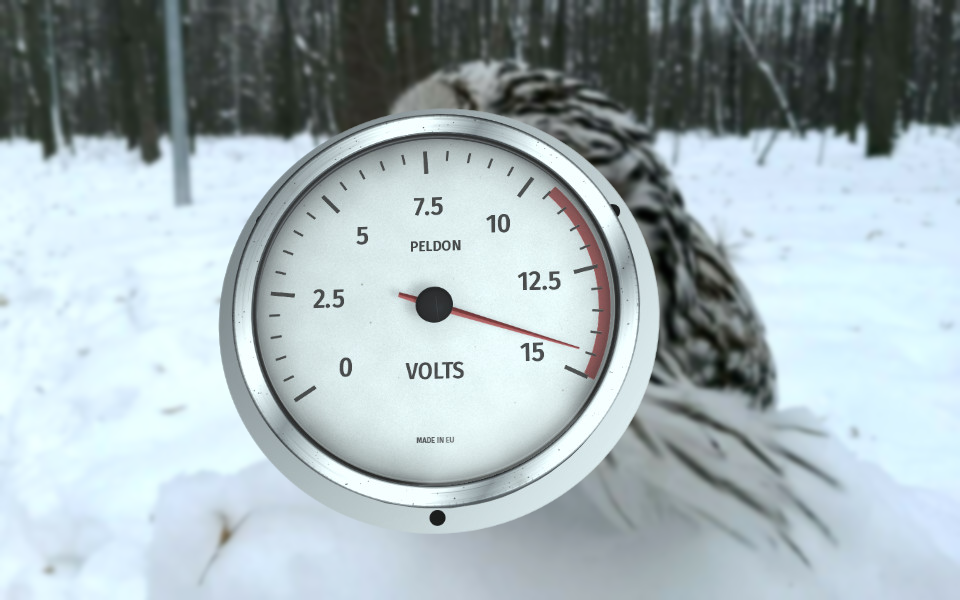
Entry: 14.5; V
